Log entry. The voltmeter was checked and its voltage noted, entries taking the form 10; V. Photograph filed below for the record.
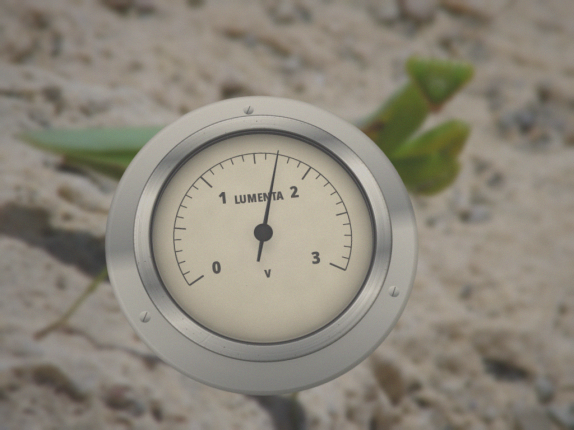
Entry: 1.7; V
